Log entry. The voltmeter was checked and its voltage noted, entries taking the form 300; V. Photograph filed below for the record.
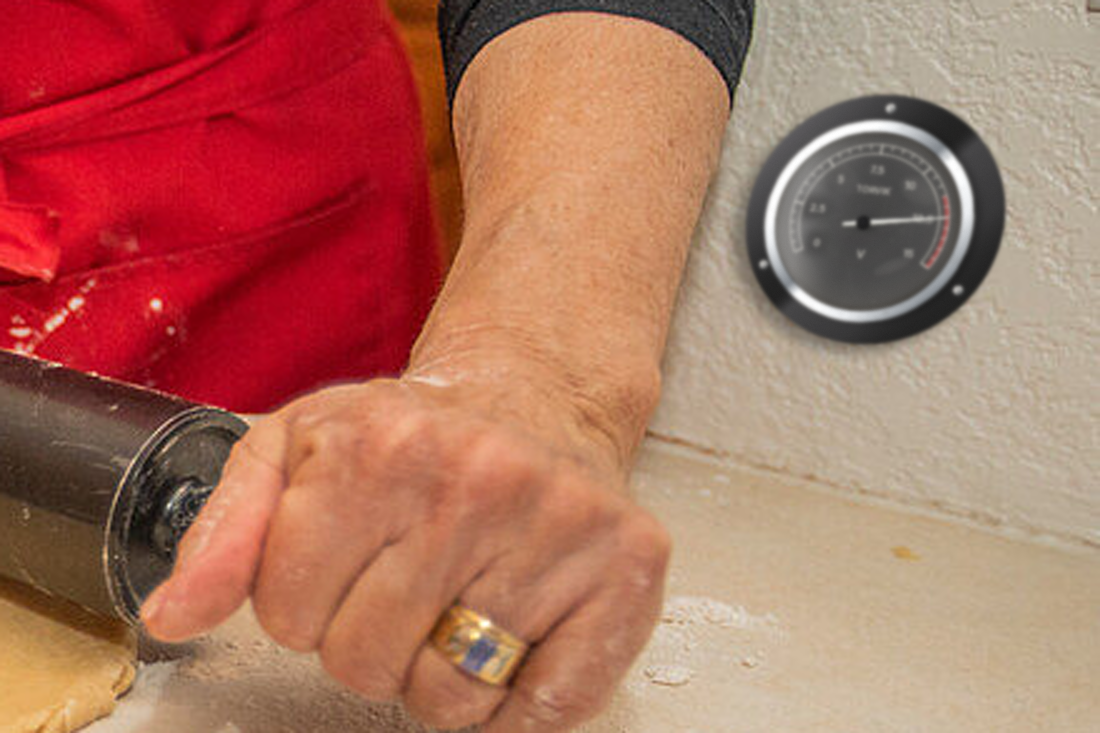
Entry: 12.5; V
